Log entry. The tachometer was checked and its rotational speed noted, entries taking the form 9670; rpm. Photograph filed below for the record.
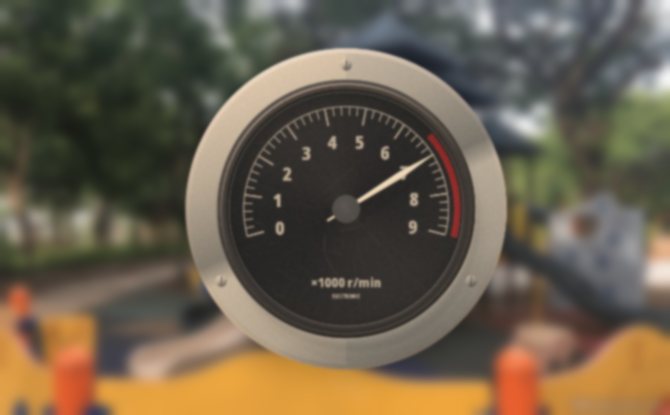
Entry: 7000; rpm
